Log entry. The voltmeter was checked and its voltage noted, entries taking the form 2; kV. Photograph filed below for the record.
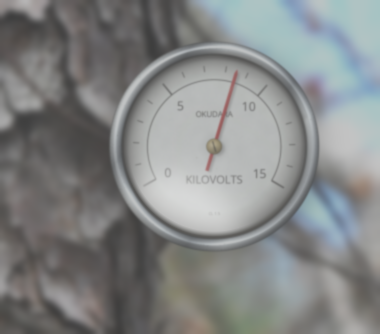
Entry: 8.5; kV
